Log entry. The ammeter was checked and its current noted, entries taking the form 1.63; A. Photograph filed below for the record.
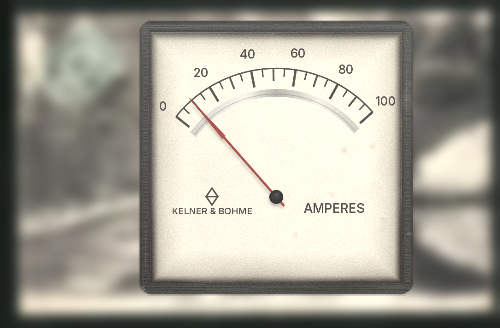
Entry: 10; A
